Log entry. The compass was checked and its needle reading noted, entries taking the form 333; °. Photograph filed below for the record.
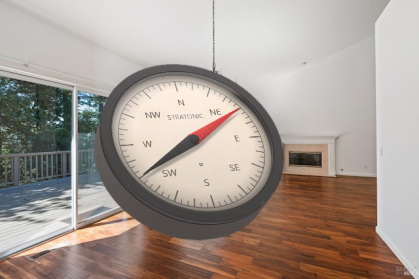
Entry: 60; °
